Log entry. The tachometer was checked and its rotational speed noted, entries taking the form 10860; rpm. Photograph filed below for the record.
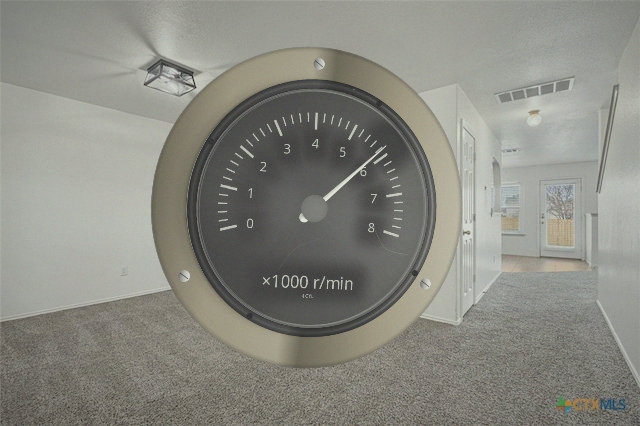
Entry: 5800; rpm
